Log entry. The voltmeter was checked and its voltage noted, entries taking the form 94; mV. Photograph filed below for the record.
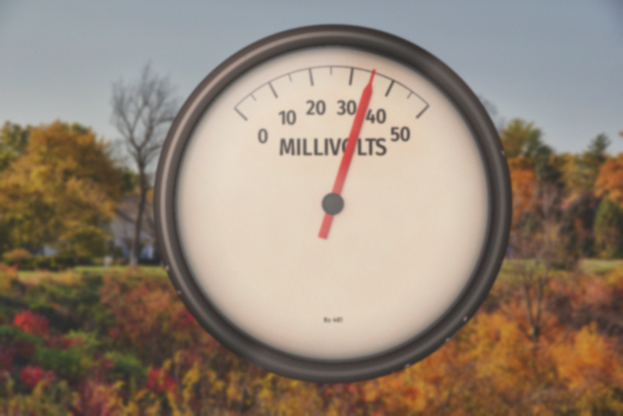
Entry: 35; mV
